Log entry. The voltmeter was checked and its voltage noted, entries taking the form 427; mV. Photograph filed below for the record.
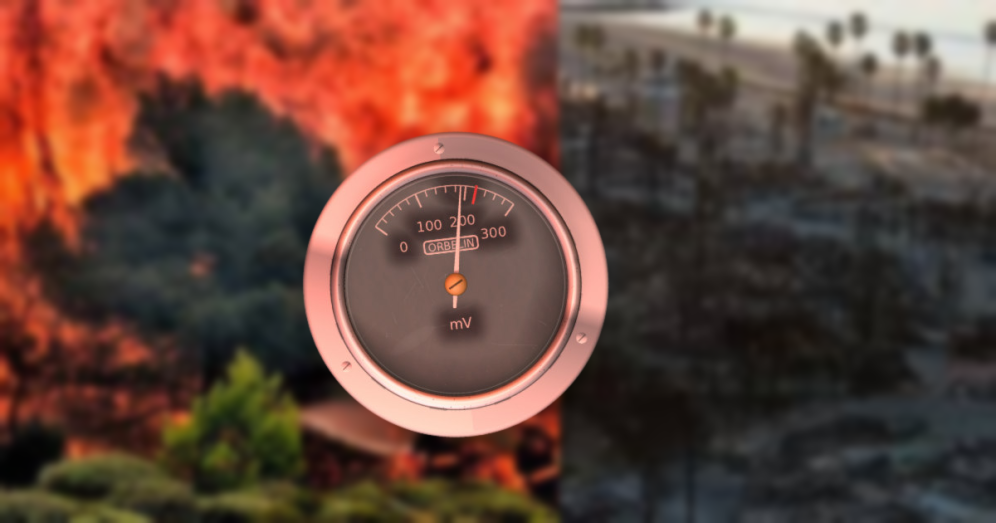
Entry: 190; mV
